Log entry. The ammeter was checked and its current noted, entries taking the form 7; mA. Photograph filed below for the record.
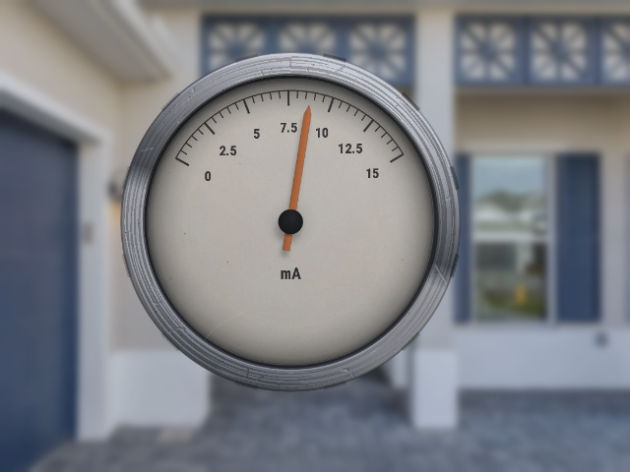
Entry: 8.75; mA
